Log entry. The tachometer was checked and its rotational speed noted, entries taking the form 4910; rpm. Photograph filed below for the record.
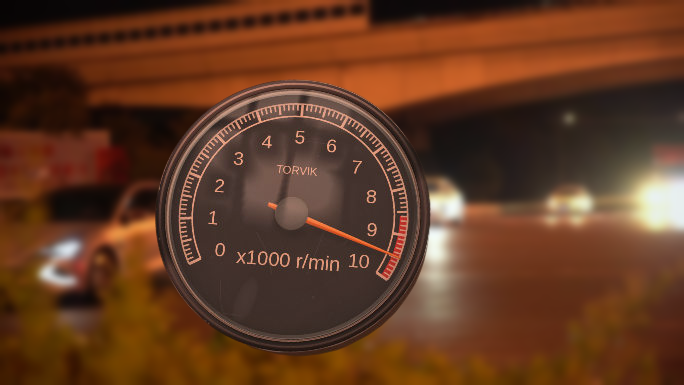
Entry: 9500; rpm
